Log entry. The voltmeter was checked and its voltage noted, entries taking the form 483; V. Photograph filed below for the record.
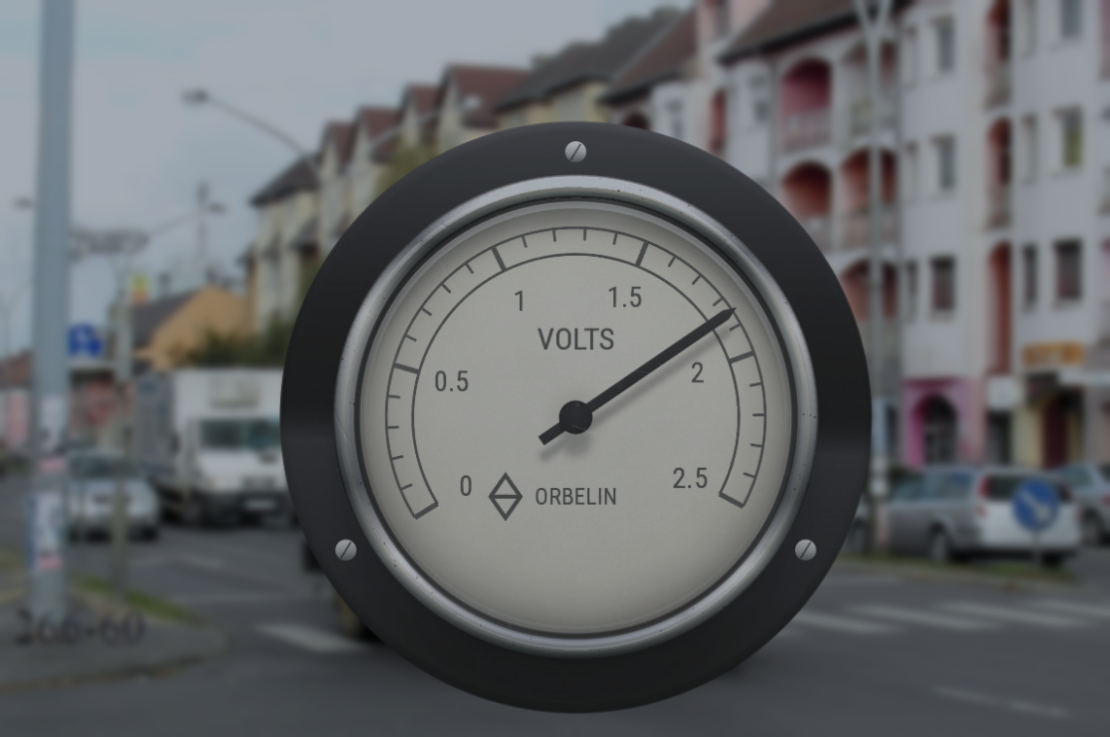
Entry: 1.85; V
